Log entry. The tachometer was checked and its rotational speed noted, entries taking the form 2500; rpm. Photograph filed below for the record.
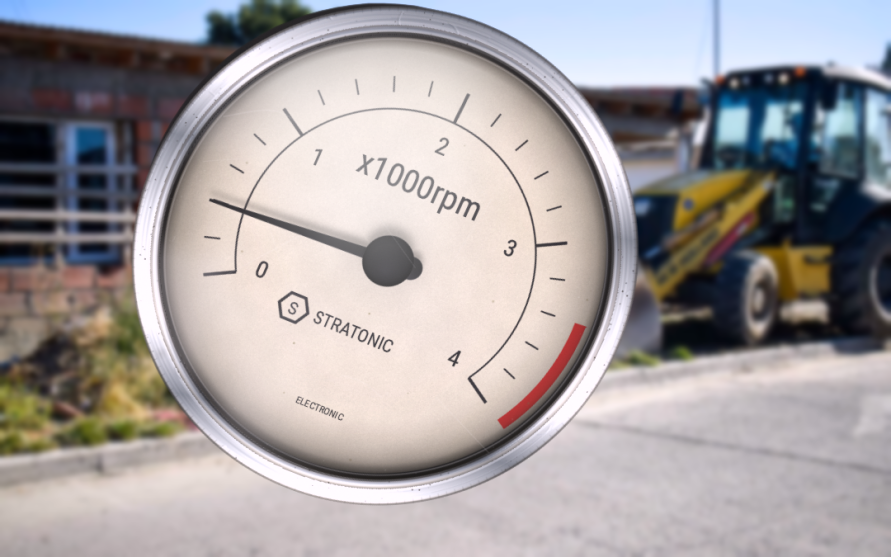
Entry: 400; rpm
